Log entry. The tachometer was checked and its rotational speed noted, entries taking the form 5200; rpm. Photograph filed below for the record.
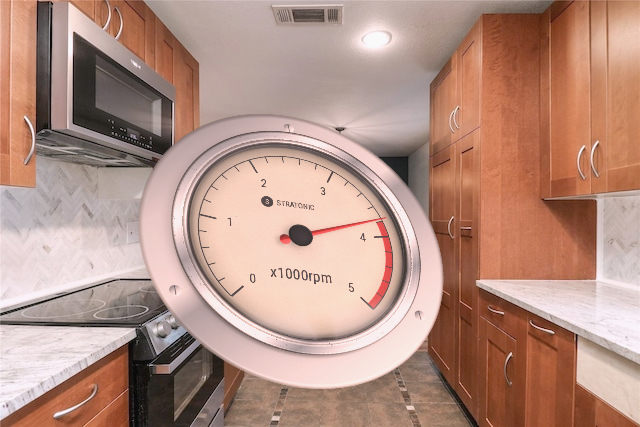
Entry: 3800; rpm
